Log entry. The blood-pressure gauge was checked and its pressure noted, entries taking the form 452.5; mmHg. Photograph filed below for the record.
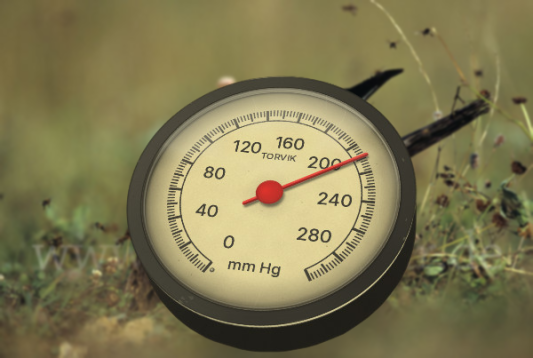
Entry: 210; mmHg
